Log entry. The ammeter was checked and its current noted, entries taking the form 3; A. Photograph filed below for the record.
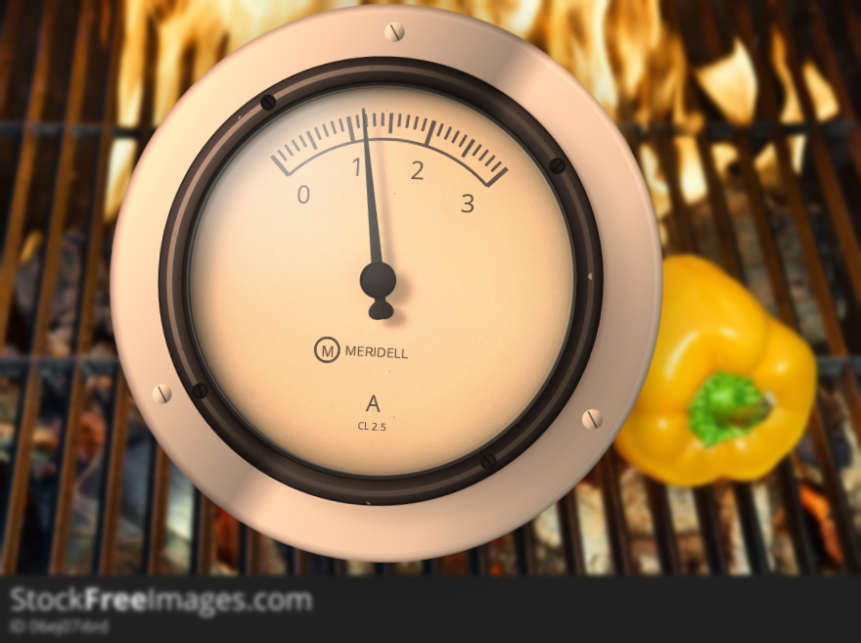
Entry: 1.2; A
